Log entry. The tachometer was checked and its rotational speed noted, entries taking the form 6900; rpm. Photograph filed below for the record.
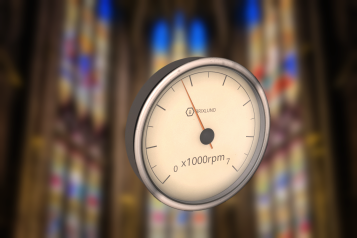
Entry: 2750; rpm
